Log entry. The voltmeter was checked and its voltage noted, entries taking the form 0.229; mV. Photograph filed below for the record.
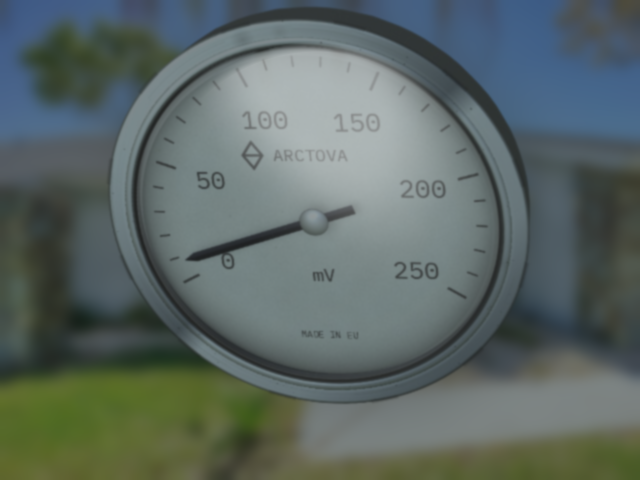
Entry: 10; mV
